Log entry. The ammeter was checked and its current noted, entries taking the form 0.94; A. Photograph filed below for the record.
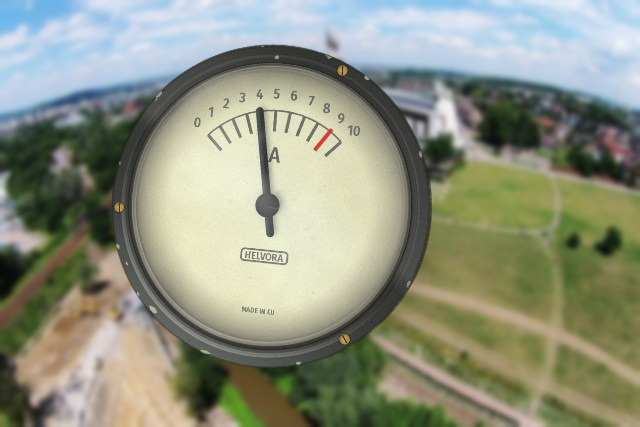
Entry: 4; A
